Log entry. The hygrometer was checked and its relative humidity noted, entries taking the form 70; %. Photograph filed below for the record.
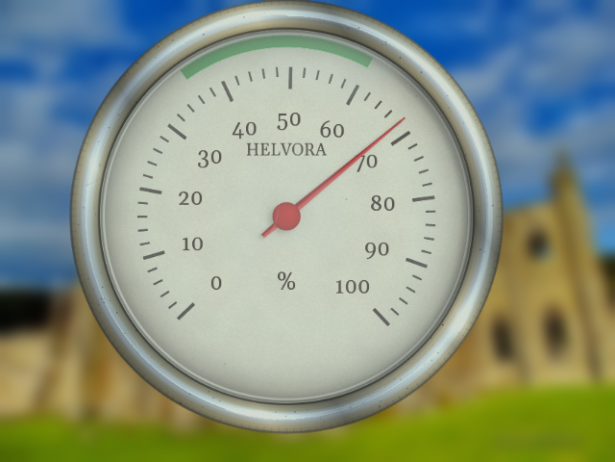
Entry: 68; %
